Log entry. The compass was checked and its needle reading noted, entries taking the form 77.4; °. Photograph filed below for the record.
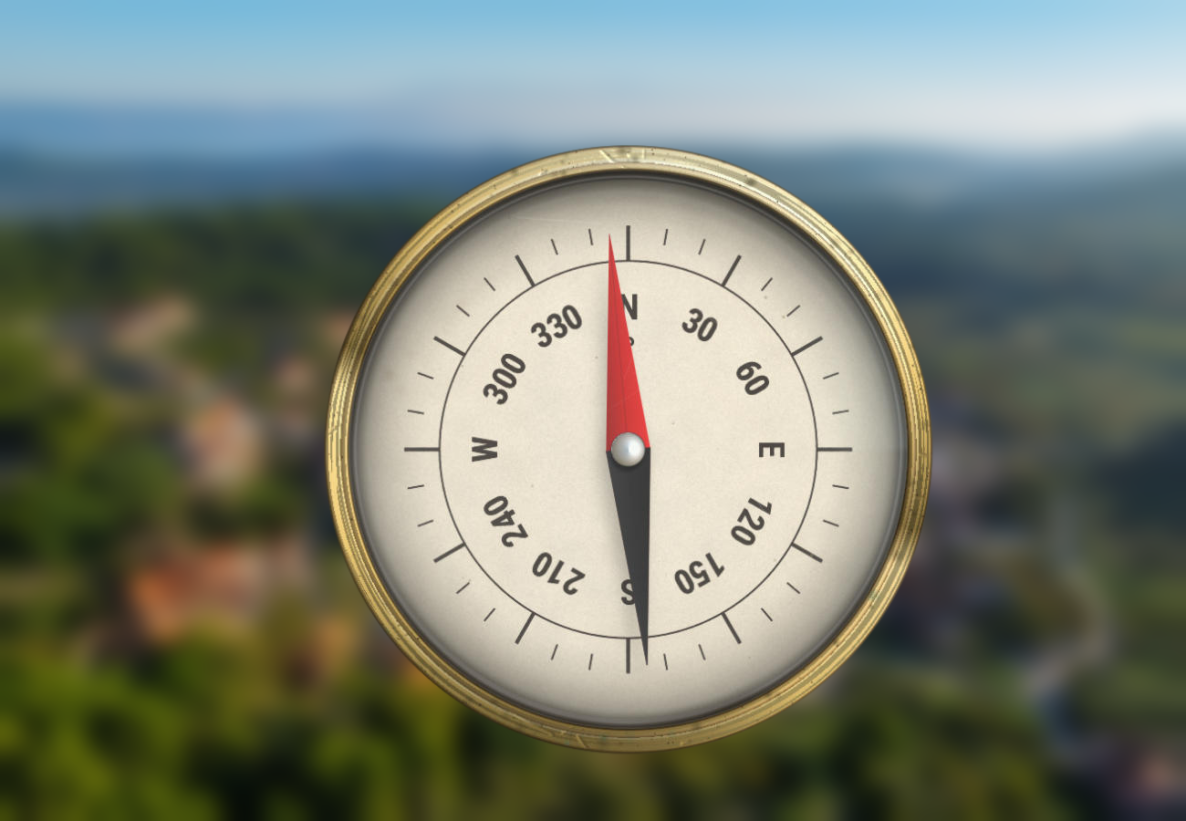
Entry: 355; °
